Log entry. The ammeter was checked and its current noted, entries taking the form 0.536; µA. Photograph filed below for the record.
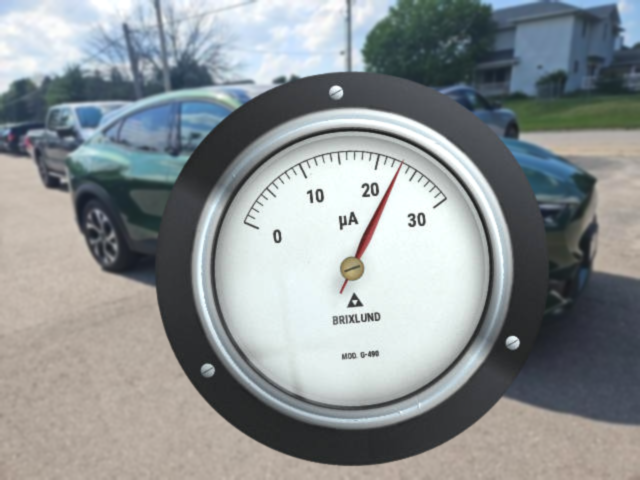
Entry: 23; µA
